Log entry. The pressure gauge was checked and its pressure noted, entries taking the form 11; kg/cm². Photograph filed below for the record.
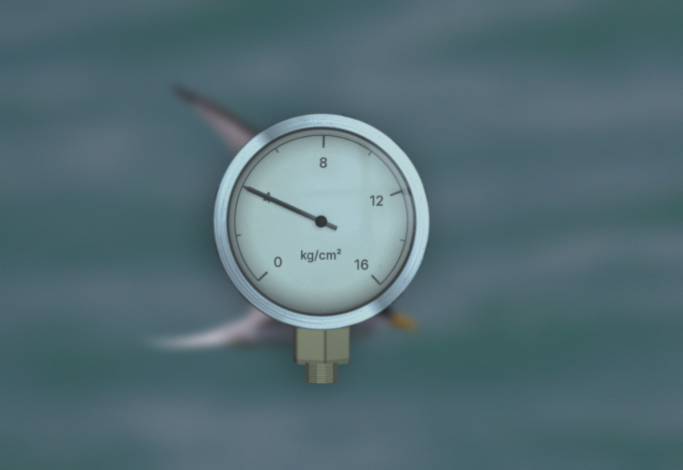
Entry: 4; kg/cm²
